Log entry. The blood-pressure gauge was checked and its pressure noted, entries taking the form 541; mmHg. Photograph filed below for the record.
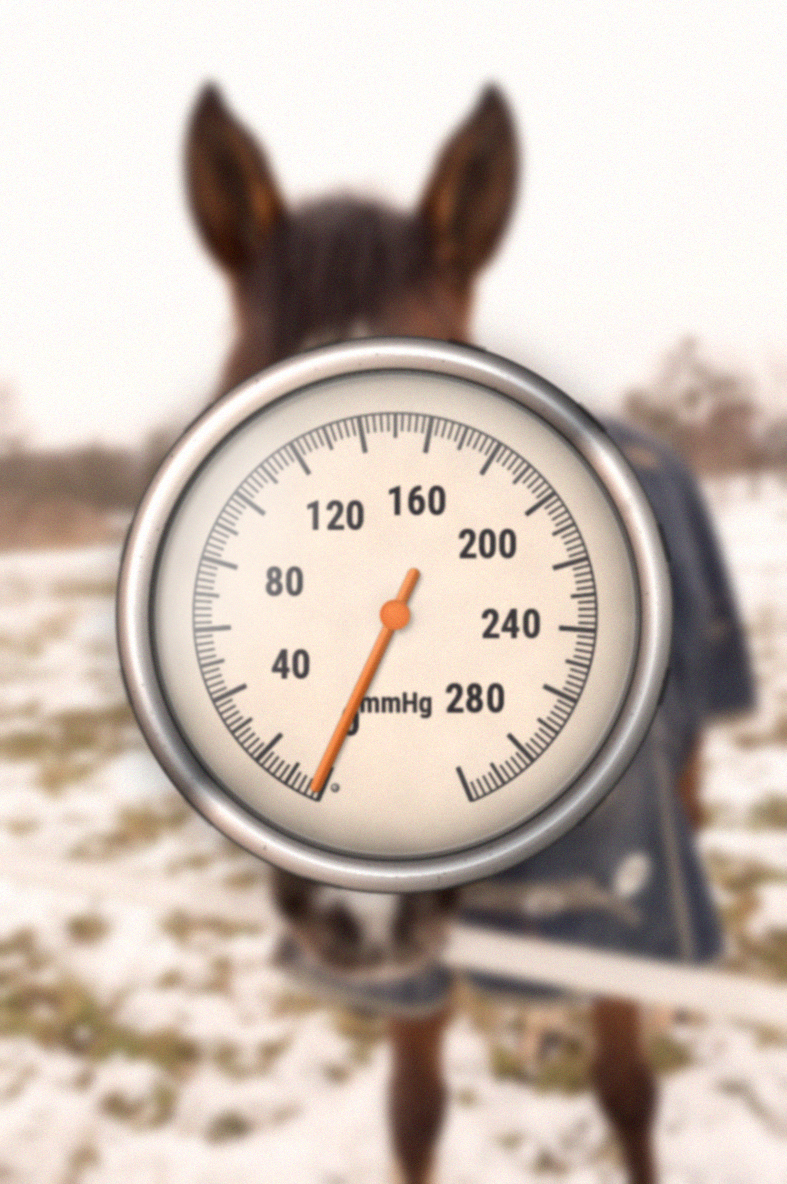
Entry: 2; mmHg
